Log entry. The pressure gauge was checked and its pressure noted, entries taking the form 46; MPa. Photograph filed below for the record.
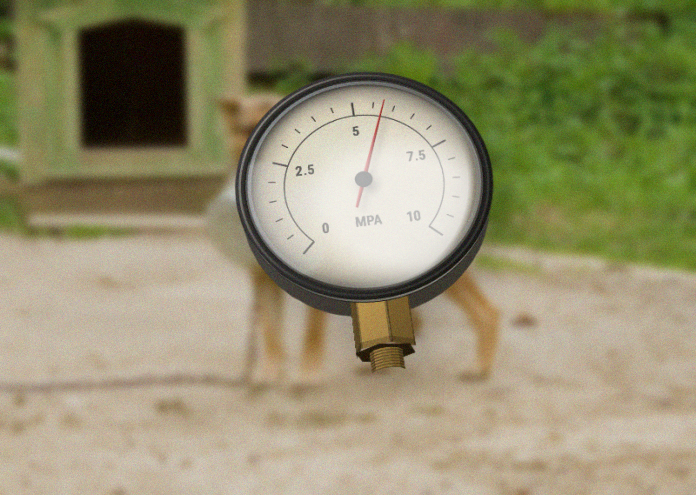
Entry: 5.75; MPa
